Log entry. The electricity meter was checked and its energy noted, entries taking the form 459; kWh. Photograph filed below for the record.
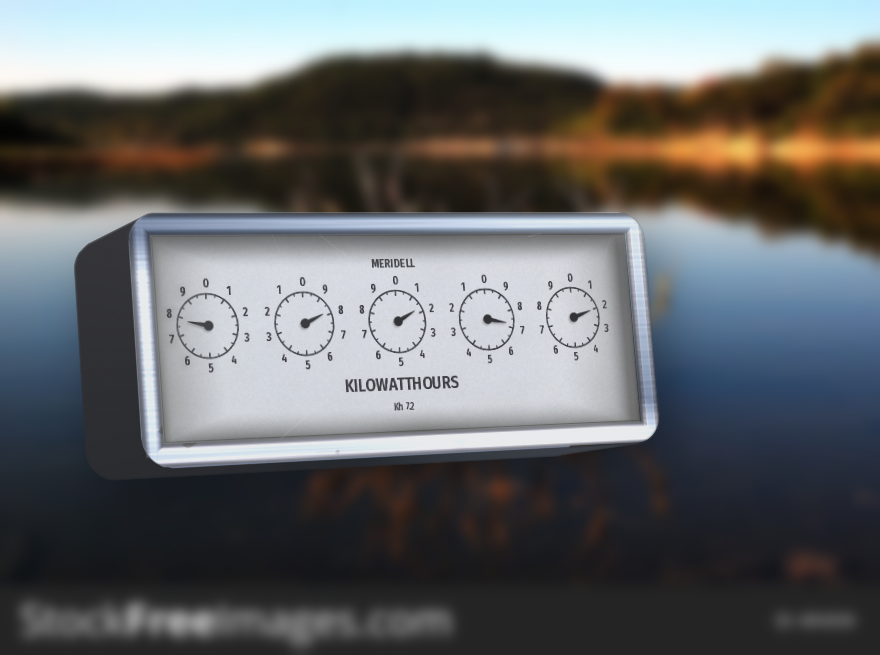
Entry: 78172; kWh
